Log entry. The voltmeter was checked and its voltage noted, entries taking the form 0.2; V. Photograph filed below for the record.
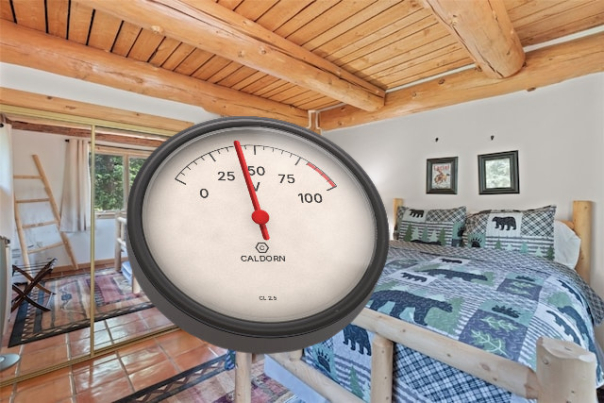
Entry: 40; V
